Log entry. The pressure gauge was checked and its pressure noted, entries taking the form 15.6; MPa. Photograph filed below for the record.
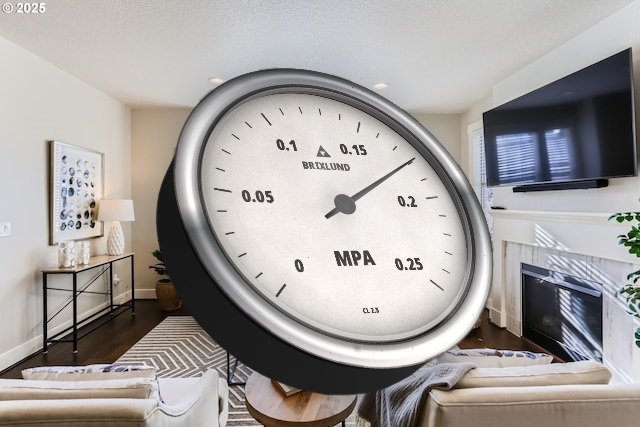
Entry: 0.18; MPa
